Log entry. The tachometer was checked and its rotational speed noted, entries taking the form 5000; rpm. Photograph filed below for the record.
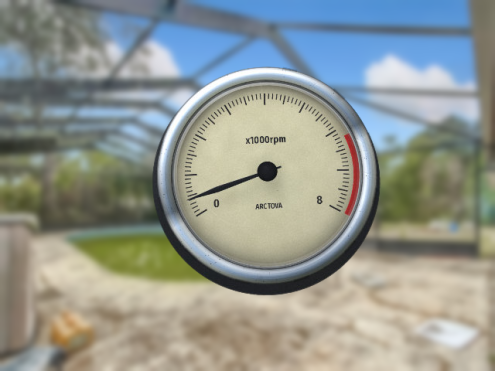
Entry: 400; rpm
